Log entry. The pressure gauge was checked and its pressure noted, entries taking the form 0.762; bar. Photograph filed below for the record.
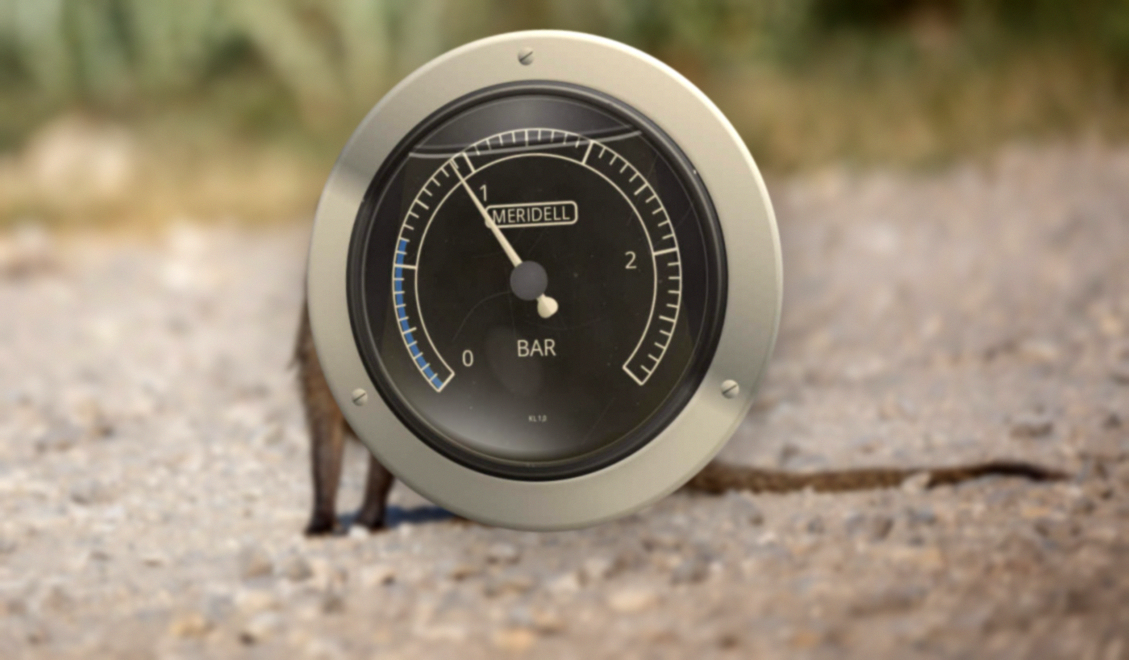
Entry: 0.95; bar
